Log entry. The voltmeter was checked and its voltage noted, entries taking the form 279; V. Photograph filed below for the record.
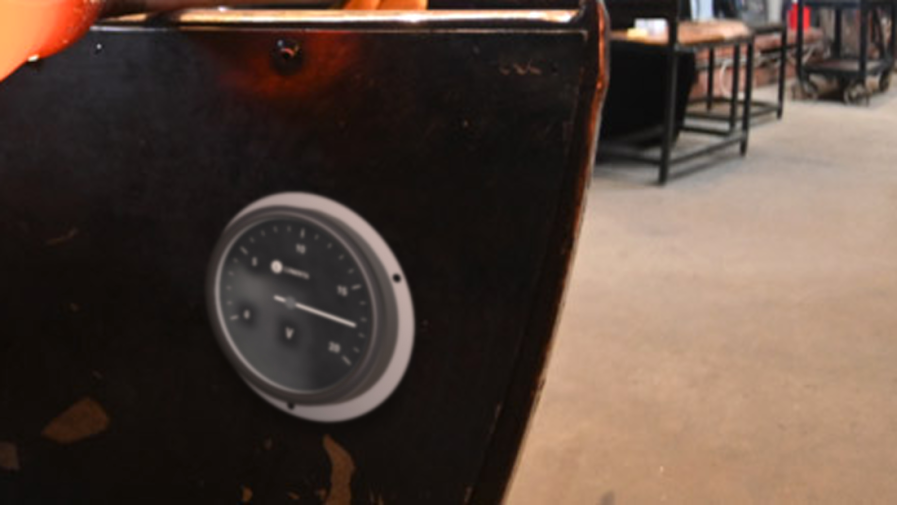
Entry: 17.5; V
